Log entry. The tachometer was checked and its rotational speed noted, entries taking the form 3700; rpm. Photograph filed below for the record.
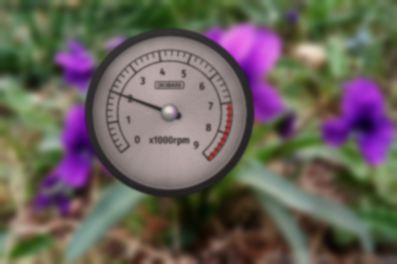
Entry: 2000; rpm
